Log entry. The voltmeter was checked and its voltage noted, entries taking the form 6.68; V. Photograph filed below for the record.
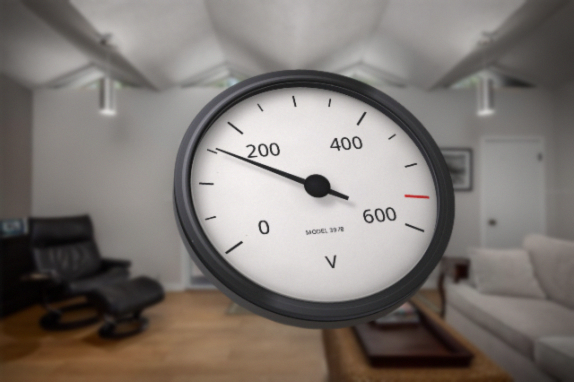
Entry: 150; V
